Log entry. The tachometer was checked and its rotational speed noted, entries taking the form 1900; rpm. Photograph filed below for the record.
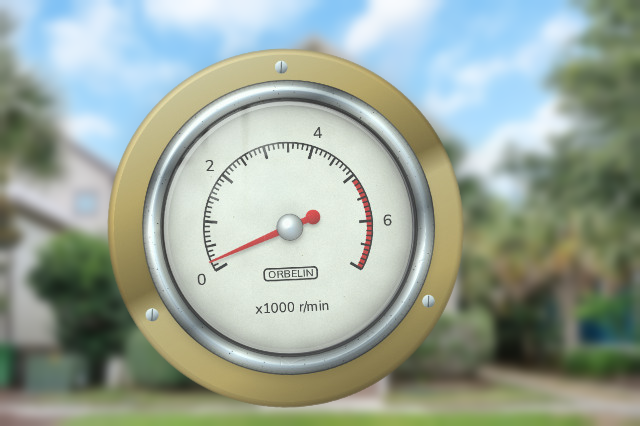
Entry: 200; rpm
